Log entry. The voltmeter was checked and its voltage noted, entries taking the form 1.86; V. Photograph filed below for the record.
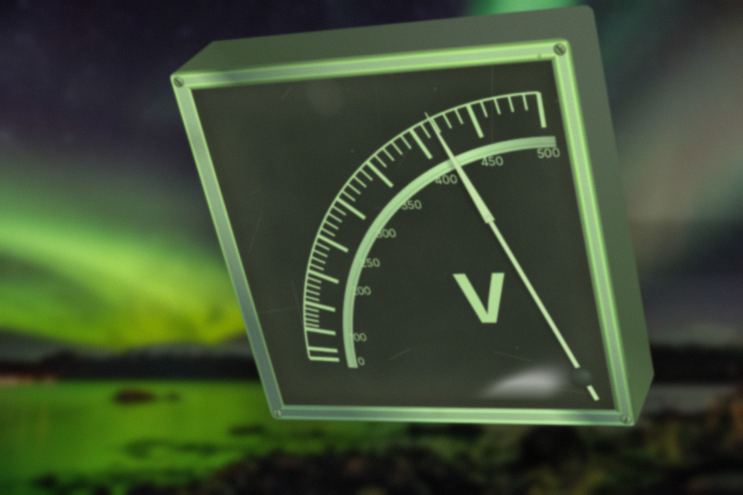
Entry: 420; V
